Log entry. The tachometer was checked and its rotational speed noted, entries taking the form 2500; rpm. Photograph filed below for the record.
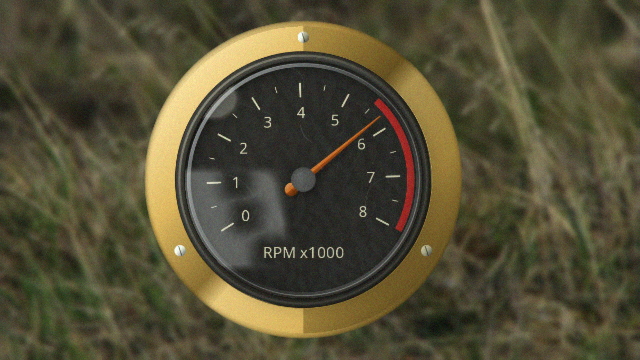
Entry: 5750; rpm
